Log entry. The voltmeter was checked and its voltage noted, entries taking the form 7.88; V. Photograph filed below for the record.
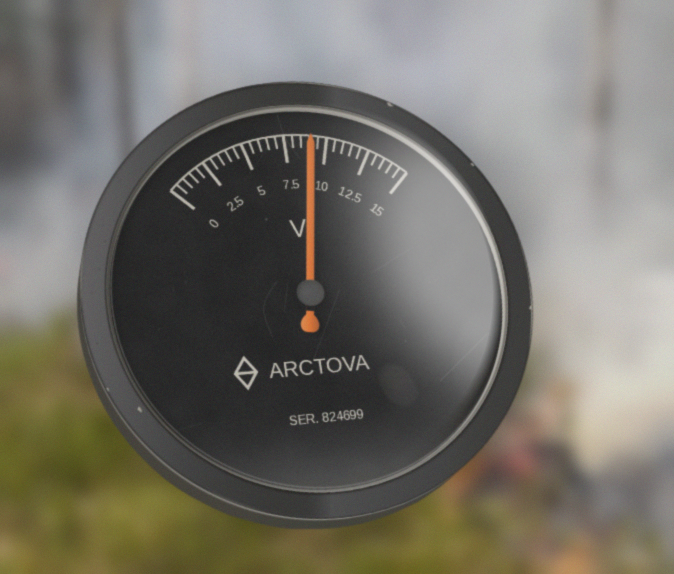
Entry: 9; V
